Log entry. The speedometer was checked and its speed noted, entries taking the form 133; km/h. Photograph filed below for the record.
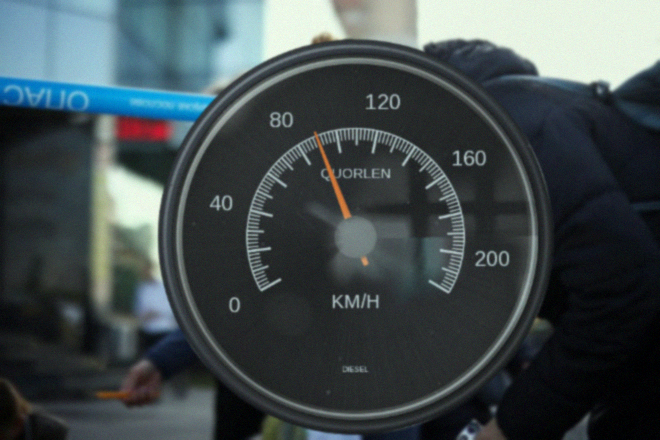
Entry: 90; km/h
